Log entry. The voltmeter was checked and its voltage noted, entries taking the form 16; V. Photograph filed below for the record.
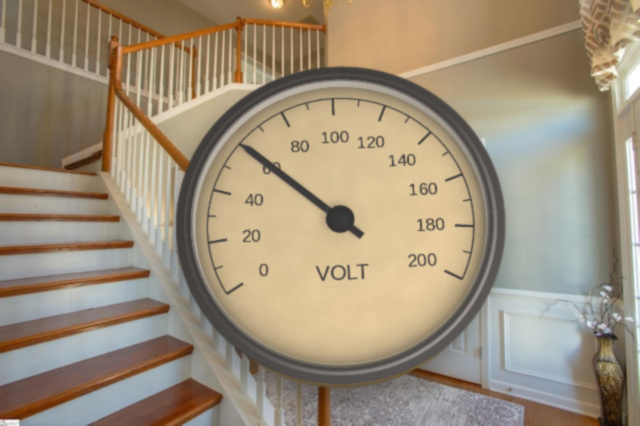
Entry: 60; V
